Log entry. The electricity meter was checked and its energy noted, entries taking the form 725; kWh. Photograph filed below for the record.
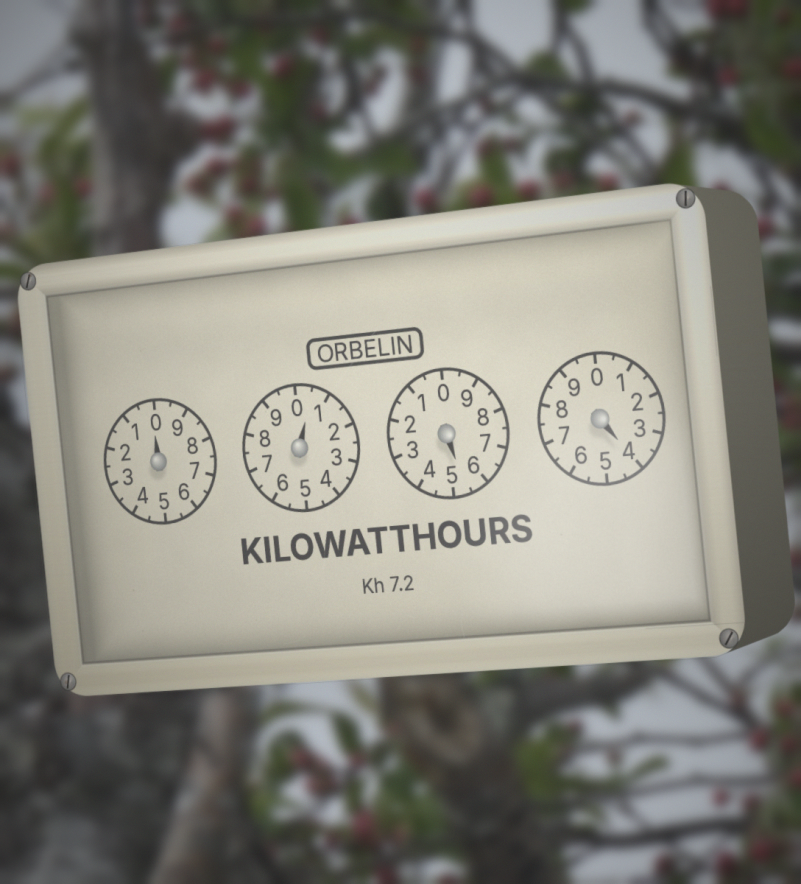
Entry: 54; kWh
